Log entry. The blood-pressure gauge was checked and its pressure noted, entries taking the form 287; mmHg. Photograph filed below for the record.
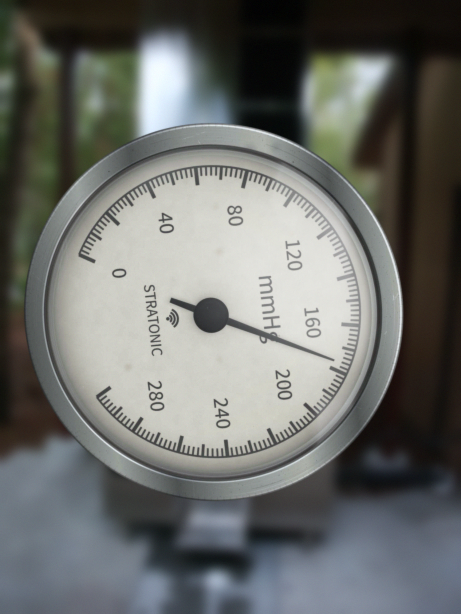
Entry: 176; mmHg
